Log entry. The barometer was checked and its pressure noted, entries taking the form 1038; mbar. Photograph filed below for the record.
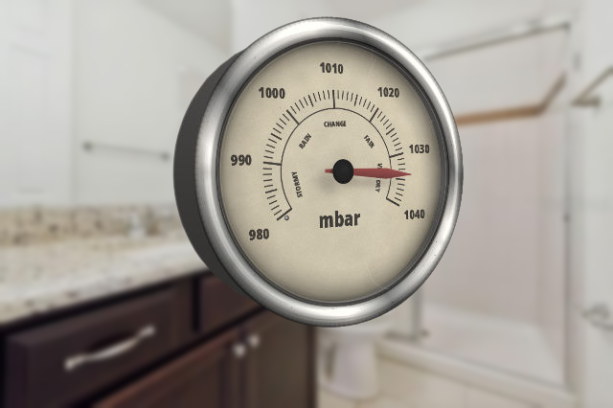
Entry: 1034; mbar
